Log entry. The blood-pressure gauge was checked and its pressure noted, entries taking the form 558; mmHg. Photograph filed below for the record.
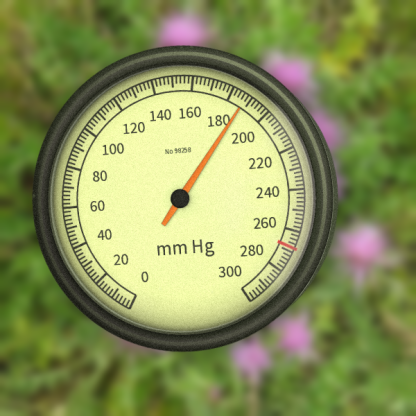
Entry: 188; mmHg
